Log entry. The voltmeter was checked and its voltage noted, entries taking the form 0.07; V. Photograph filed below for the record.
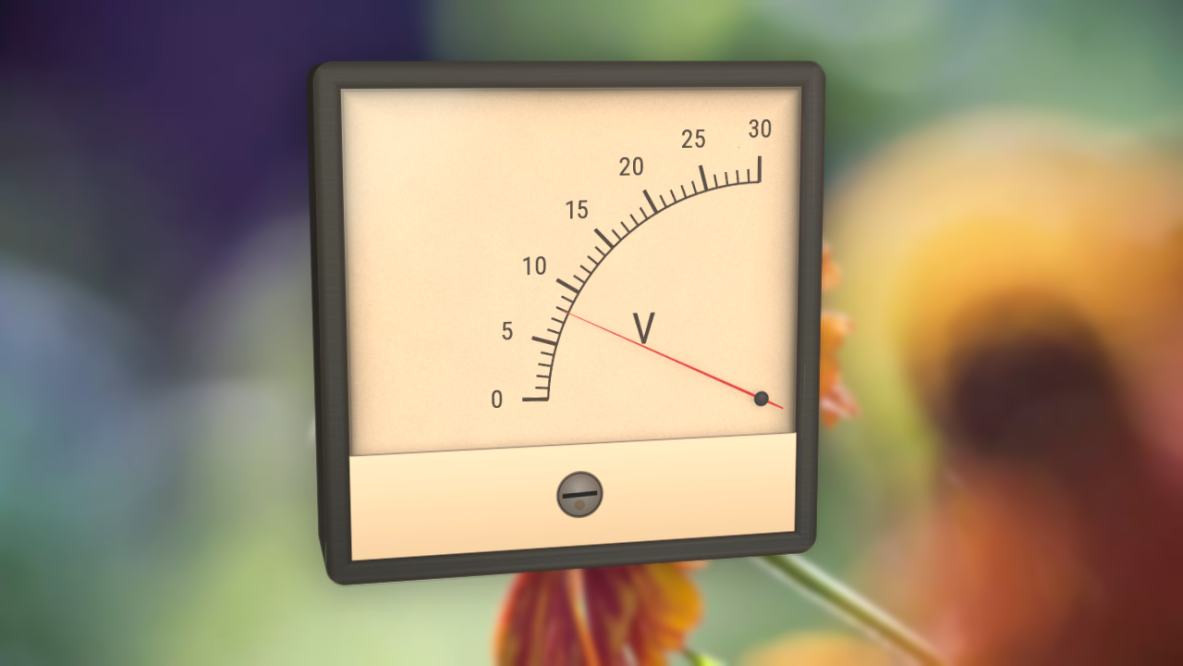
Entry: 8; V
